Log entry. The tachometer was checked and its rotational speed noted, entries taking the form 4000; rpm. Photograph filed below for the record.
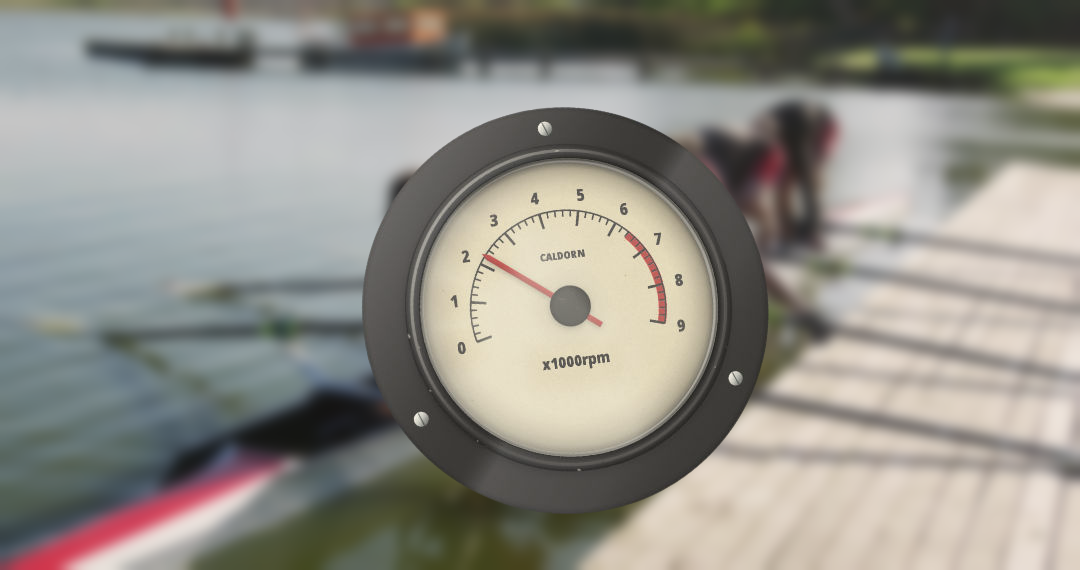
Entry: 2200; rpm
